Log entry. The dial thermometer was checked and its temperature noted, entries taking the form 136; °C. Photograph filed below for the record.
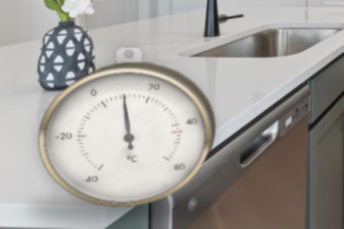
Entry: 10; °C
